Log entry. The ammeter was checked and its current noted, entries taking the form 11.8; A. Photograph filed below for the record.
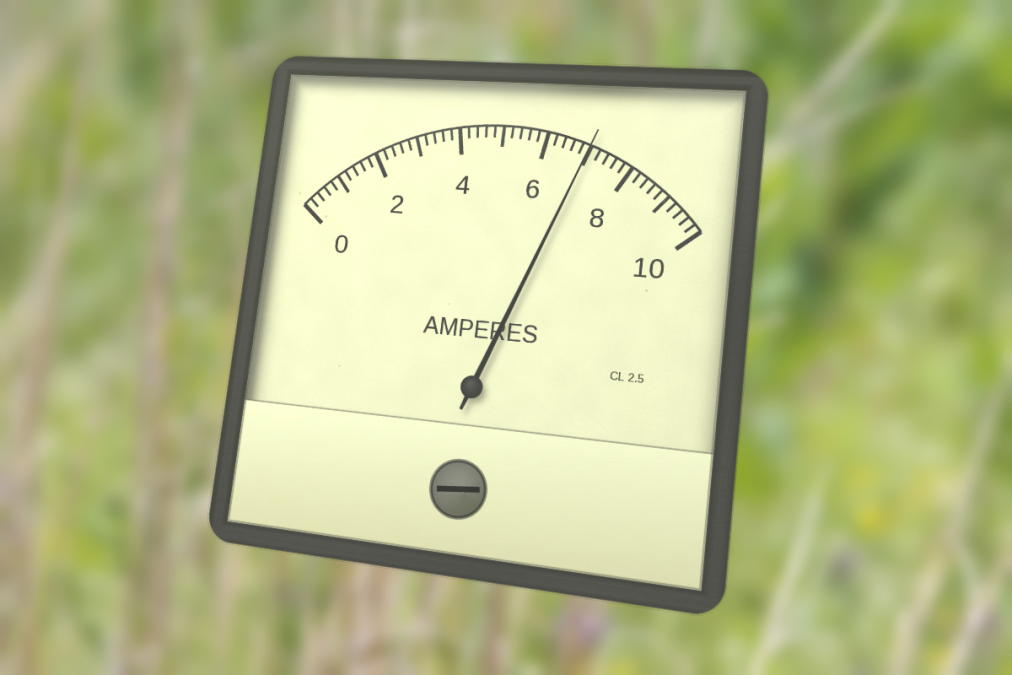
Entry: 7; A
